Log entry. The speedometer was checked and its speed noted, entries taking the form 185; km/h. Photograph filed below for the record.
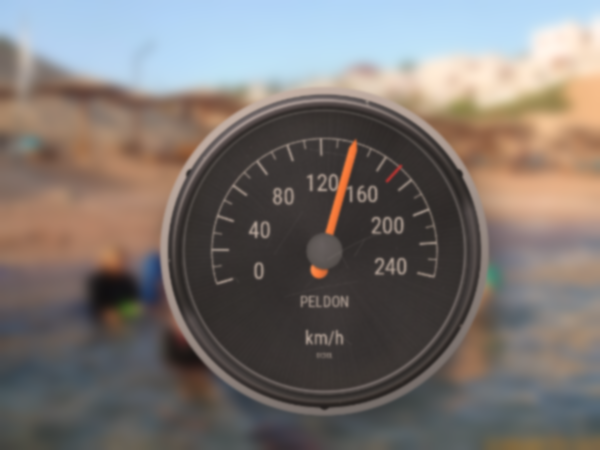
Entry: 140; km/h
